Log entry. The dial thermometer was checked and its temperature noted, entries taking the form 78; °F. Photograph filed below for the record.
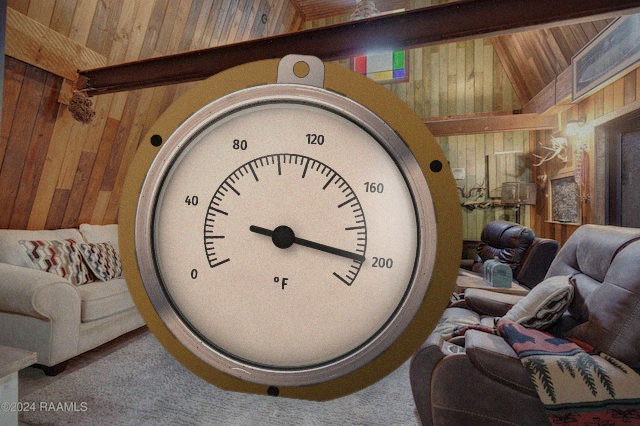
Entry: 200; °F
